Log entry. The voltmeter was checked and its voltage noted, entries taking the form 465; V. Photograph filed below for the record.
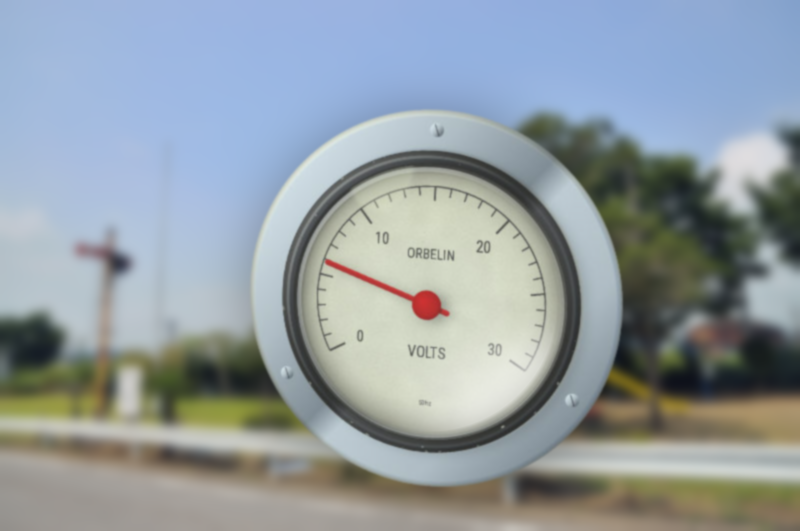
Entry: 6; V
